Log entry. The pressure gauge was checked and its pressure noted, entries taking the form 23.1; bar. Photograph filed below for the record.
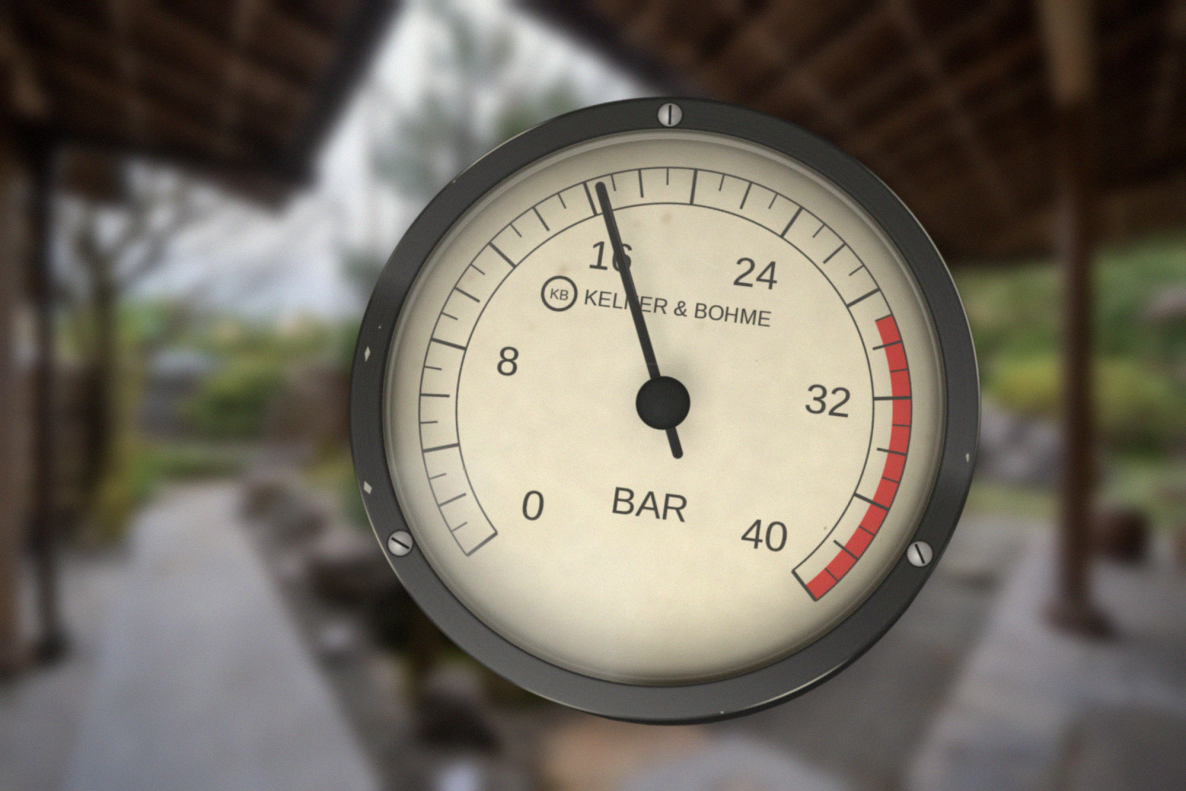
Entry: 16.5; bar
